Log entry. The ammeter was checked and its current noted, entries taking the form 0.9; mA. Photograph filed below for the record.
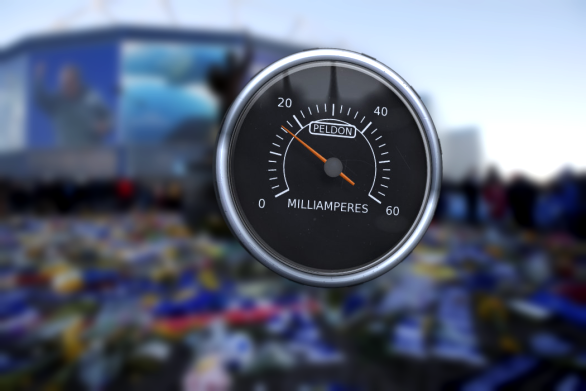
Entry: 16; mA
